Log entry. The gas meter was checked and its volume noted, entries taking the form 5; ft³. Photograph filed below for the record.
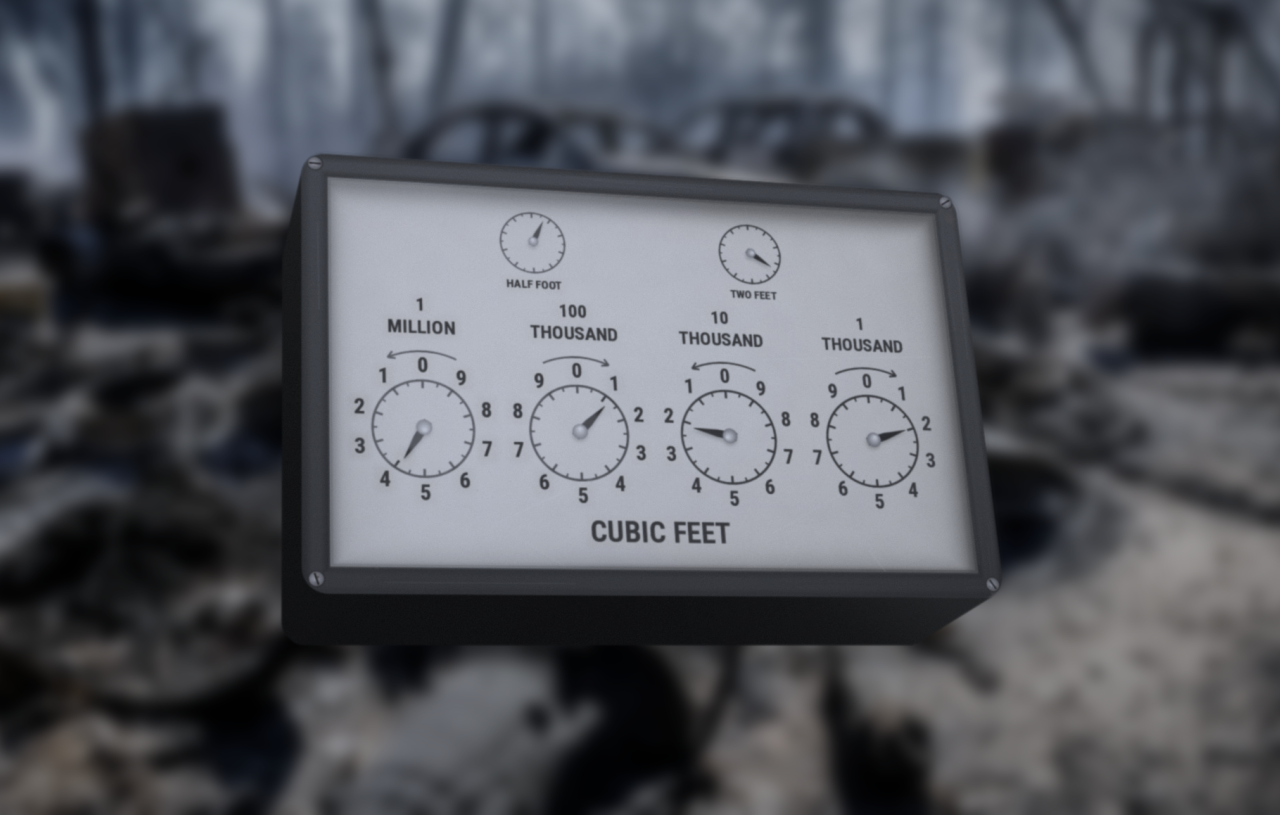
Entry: 412200; ft³
